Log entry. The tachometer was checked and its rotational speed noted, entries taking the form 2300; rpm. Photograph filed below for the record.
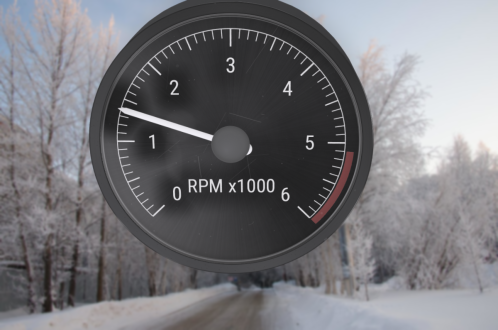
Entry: 1400; rpm
